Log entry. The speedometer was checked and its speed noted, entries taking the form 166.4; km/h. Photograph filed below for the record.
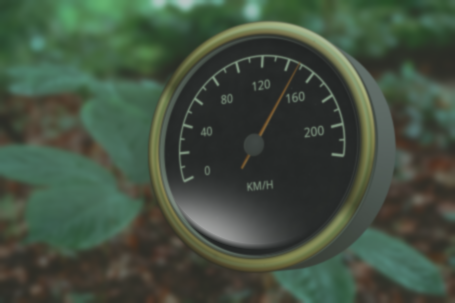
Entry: 150; km/h
